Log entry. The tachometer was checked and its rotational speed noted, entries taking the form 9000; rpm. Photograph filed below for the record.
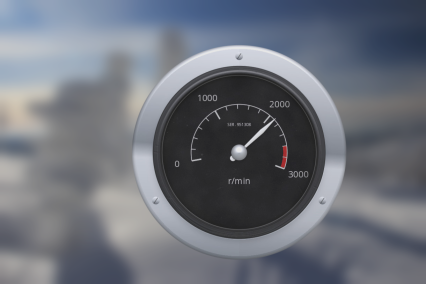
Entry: 2100; rpm
